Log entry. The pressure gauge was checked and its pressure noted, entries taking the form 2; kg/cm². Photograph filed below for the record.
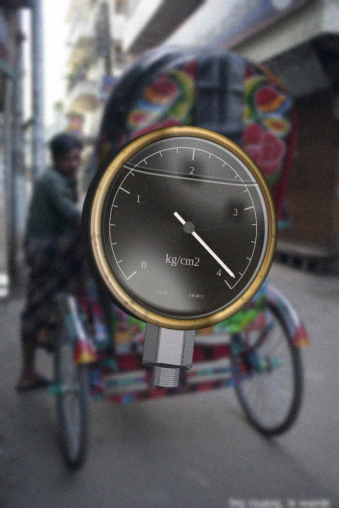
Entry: 3.9; kg/cm²
